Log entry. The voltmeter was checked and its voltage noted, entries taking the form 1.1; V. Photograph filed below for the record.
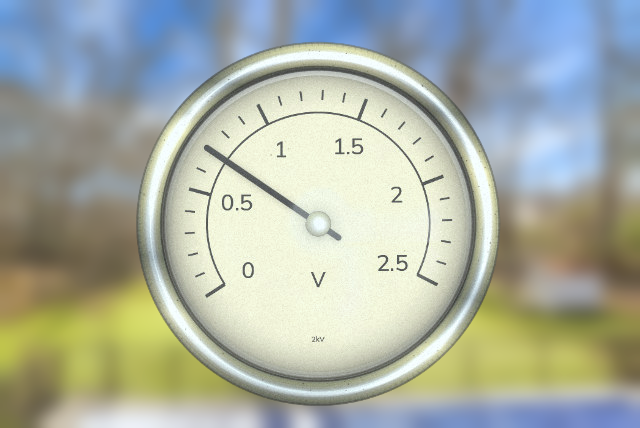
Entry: 0.7; V
